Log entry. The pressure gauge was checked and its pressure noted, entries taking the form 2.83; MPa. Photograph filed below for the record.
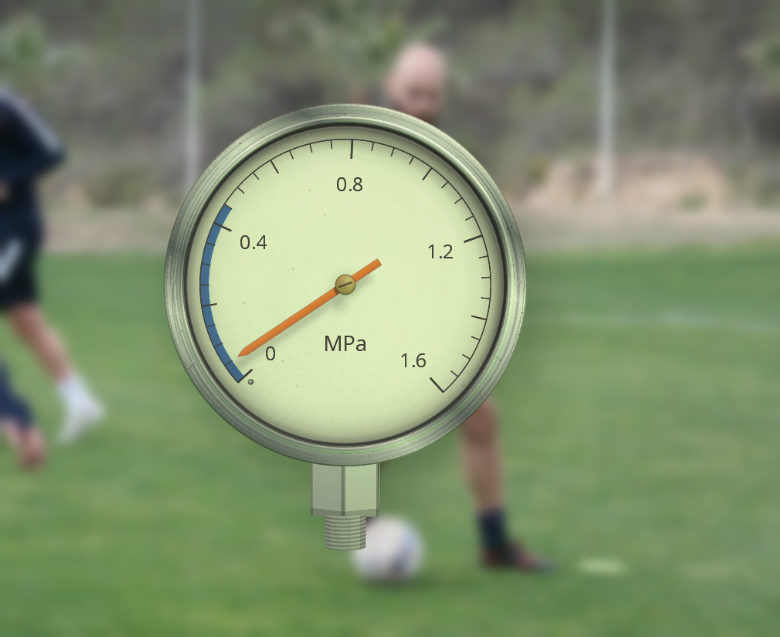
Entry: 0.05; MPa
